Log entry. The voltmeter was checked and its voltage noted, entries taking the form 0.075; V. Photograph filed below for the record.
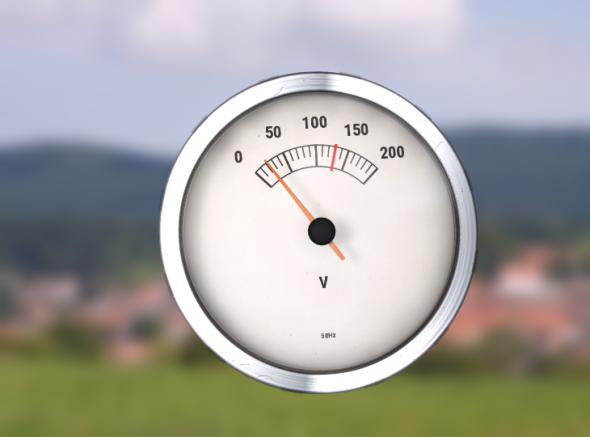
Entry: 20; V
